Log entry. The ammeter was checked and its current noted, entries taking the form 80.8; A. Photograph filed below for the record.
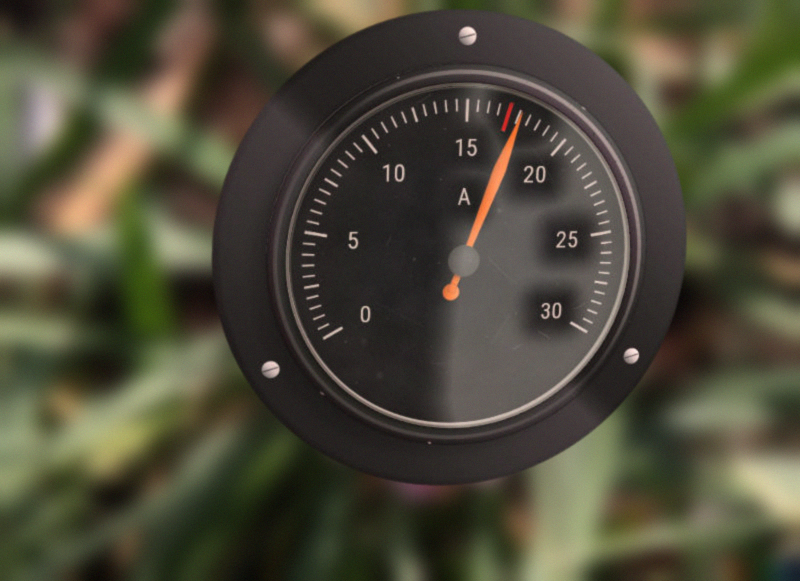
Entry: 17.5; A
